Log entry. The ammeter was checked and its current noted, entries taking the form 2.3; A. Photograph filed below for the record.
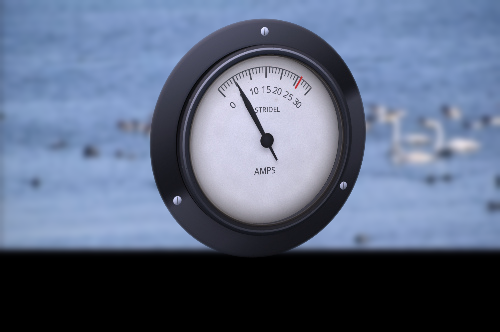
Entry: 5; A
